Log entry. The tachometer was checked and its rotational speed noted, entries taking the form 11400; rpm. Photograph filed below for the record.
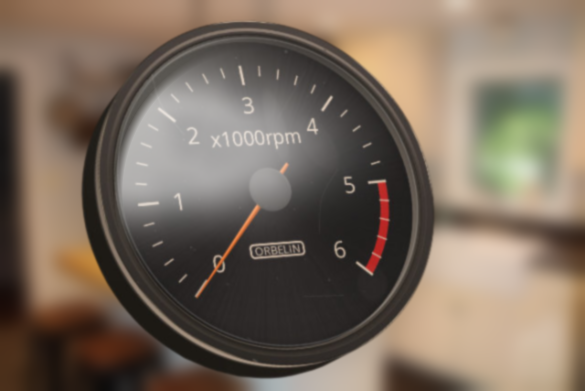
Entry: 0; rpm
